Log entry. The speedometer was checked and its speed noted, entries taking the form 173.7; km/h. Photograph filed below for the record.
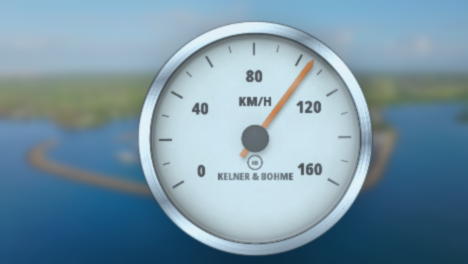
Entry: 105; km/h
